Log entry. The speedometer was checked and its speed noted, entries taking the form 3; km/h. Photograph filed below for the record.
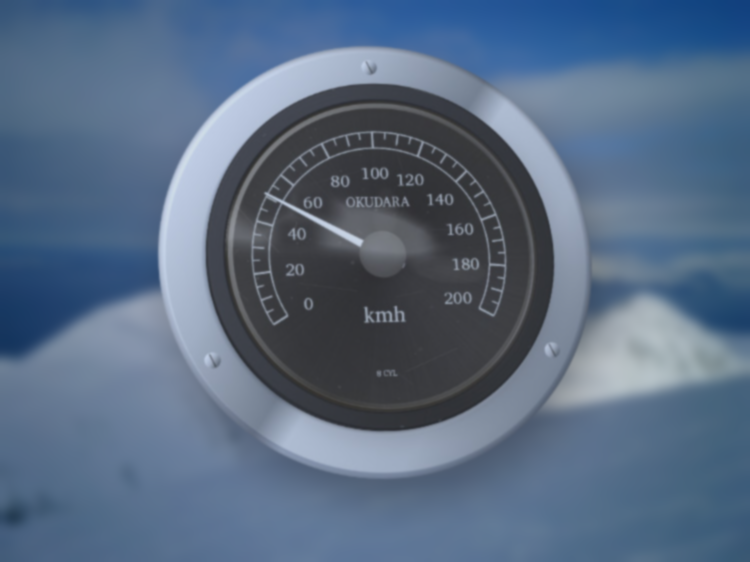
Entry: 50; km/h
